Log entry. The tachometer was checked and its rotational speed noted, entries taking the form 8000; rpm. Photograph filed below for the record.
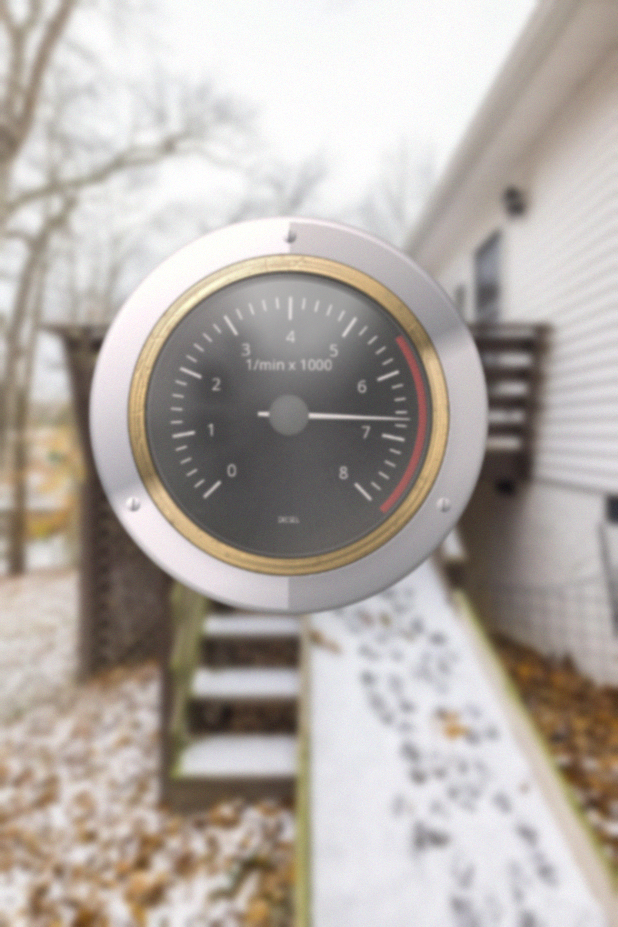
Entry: 6700; rpm
